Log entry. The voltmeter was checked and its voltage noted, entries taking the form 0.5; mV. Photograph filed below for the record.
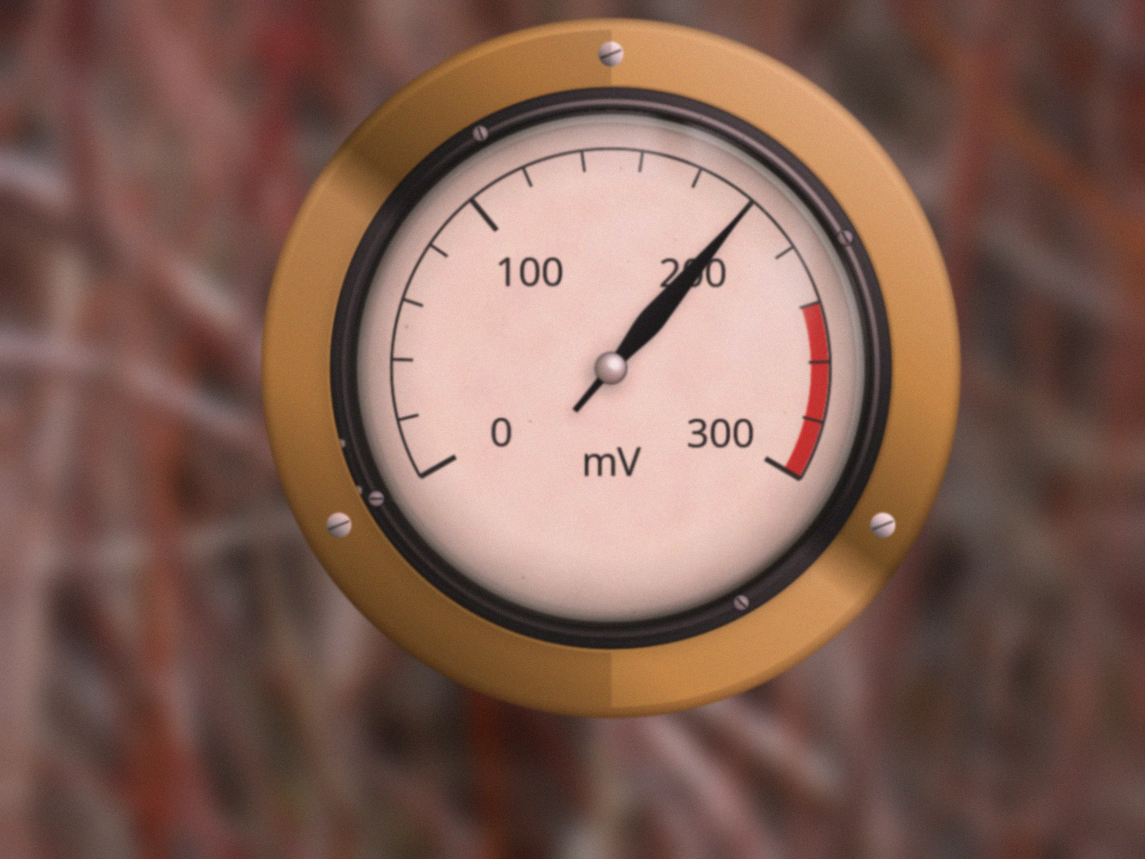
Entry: 200; mV
